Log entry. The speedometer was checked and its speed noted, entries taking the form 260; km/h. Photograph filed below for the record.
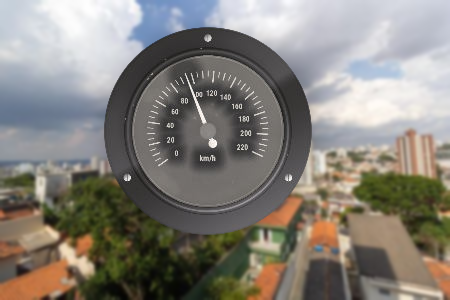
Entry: 95; km/h
